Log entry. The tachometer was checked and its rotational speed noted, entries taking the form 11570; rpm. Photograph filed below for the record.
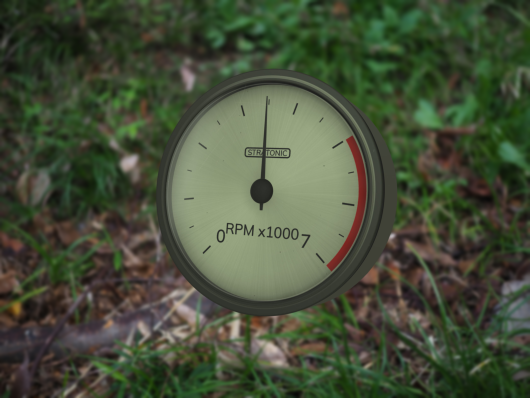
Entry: 3500; rpm
